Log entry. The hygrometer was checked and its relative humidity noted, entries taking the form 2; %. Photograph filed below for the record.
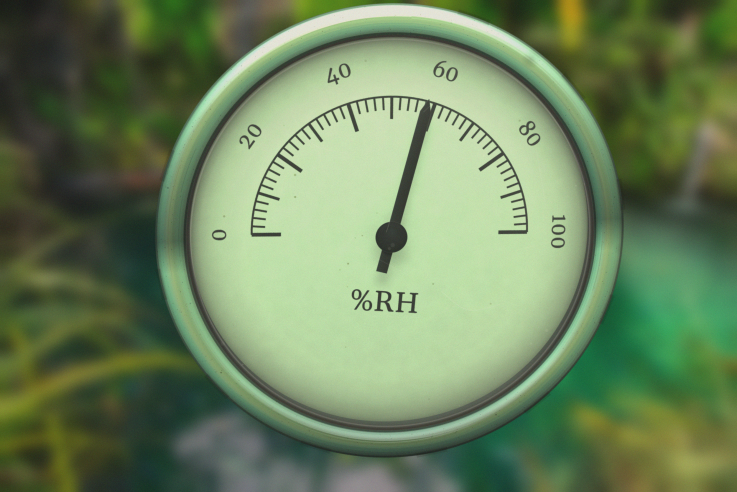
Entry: 58; %
